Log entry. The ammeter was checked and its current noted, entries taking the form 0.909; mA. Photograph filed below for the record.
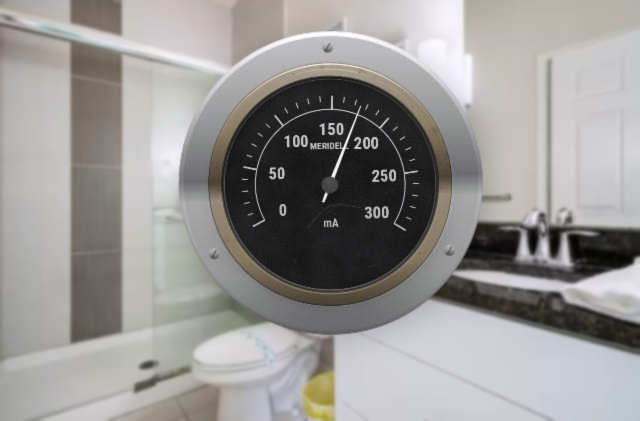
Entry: 175; mA
